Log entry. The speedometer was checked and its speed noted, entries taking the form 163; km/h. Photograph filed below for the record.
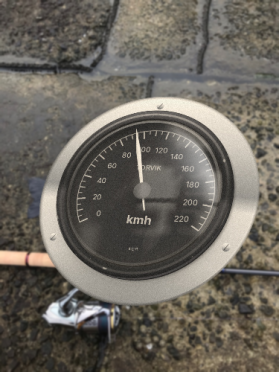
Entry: 95; km/h
